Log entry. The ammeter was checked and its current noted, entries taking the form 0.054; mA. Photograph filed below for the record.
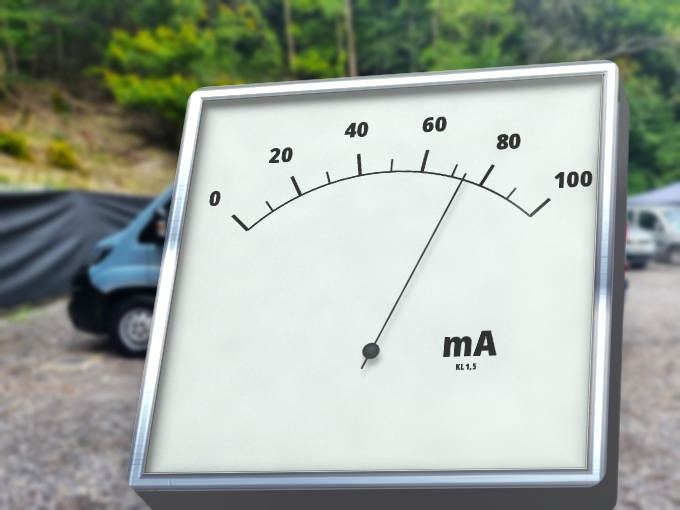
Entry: 75; mA
